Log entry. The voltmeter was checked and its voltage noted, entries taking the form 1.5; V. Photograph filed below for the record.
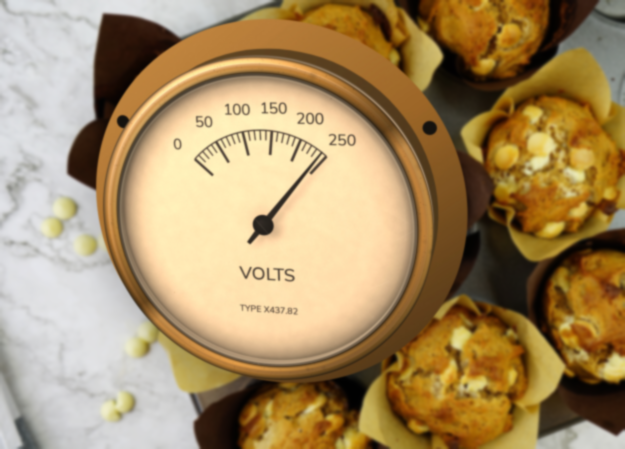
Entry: 240; V
